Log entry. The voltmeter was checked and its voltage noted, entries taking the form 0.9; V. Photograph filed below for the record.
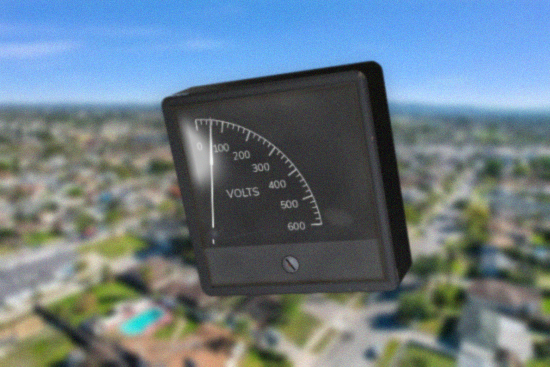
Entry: 60; V
